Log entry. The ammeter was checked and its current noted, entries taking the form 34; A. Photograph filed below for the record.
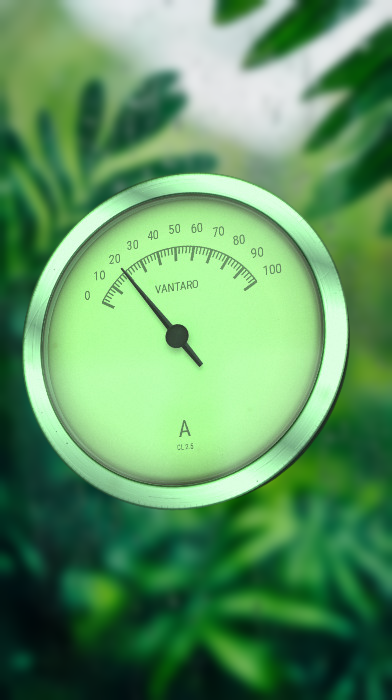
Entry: 20; A
